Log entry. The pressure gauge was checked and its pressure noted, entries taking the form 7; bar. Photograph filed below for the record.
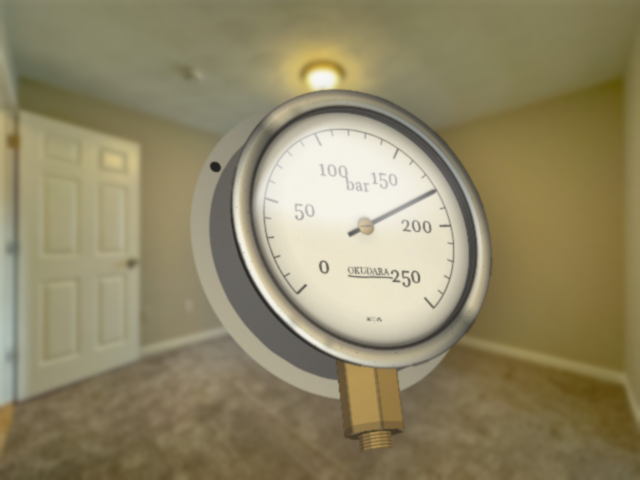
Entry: 180; bar
